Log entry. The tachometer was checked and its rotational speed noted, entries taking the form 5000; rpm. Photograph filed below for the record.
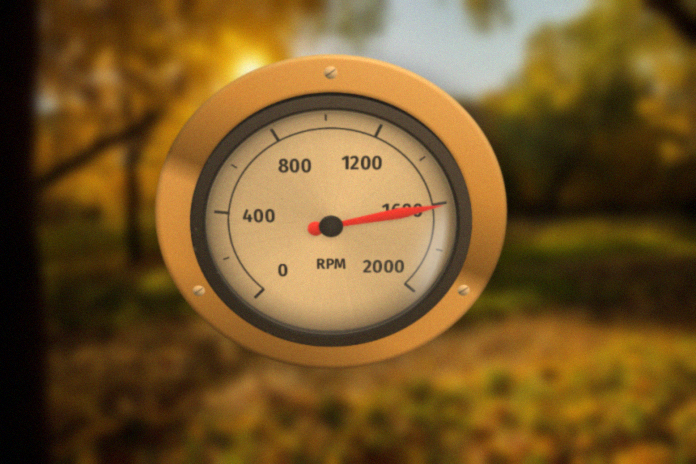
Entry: 1600; rpm
